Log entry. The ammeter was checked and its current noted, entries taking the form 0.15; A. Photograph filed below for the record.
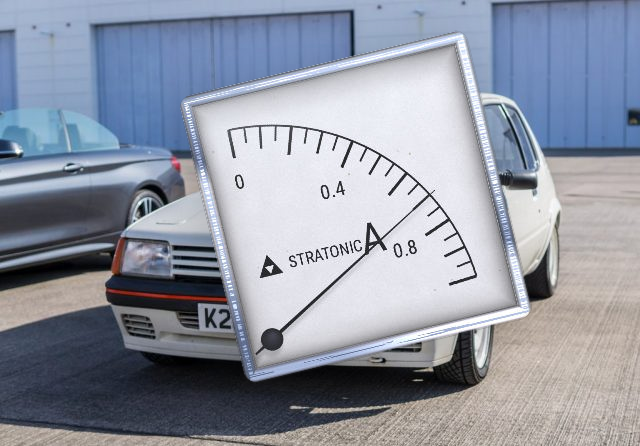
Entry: 0.7; A
